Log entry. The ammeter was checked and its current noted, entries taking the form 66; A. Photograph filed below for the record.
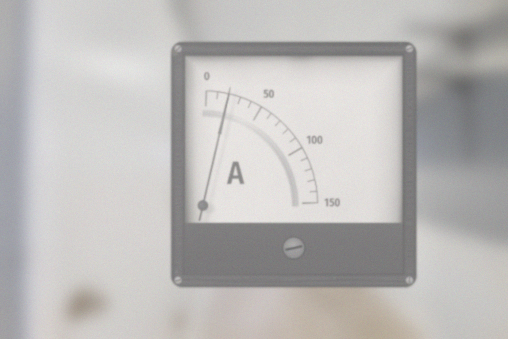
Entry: 20; A
